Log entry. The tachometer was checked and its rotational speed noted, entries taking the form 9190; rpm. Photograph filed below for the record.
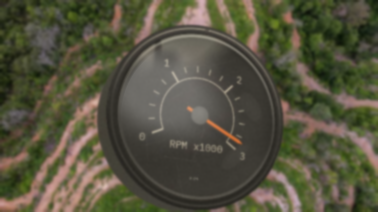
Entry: 2900; rpm
